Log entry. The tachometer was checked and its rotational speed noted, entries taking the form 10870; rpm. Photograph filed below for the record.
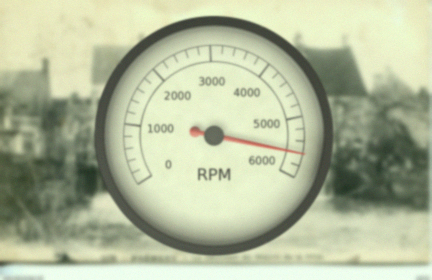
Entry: 5600; rpm
